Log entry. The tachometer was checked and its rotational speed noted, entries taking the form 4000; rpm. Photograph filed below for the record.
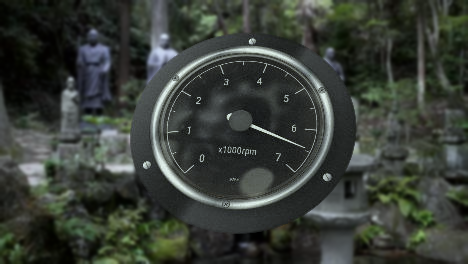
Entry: 6500; rpm
